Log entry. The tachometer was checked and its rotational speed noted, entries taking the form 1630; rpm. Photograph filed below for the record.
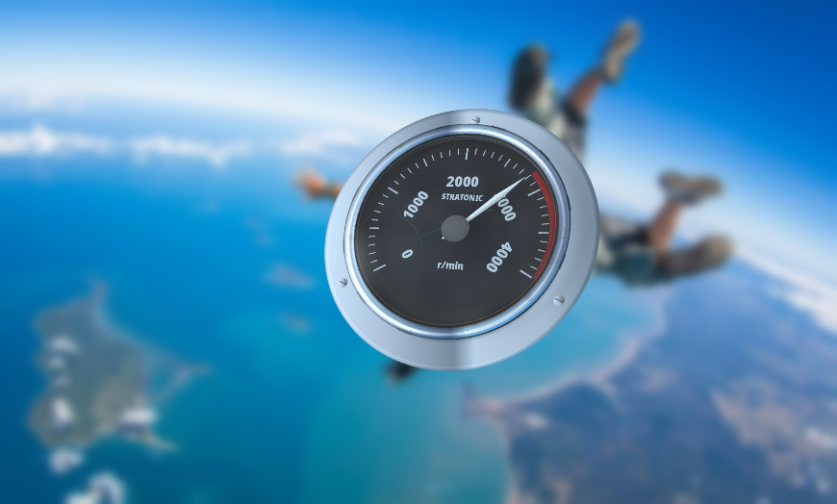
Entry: 2800; rpm
